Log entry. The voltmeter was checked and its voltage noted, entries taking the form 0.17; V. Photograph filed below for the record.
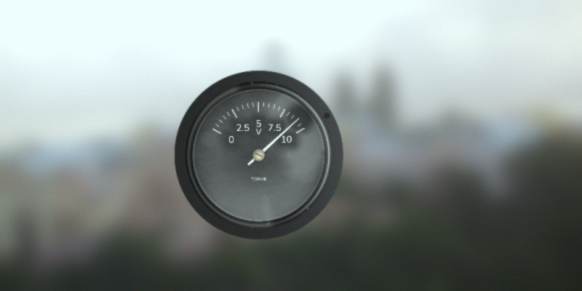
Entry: 9; V
